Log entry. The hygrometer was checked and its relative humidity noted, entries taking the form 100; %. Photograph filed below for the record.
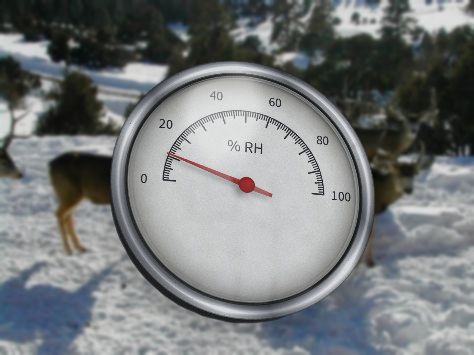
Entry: 10; %
